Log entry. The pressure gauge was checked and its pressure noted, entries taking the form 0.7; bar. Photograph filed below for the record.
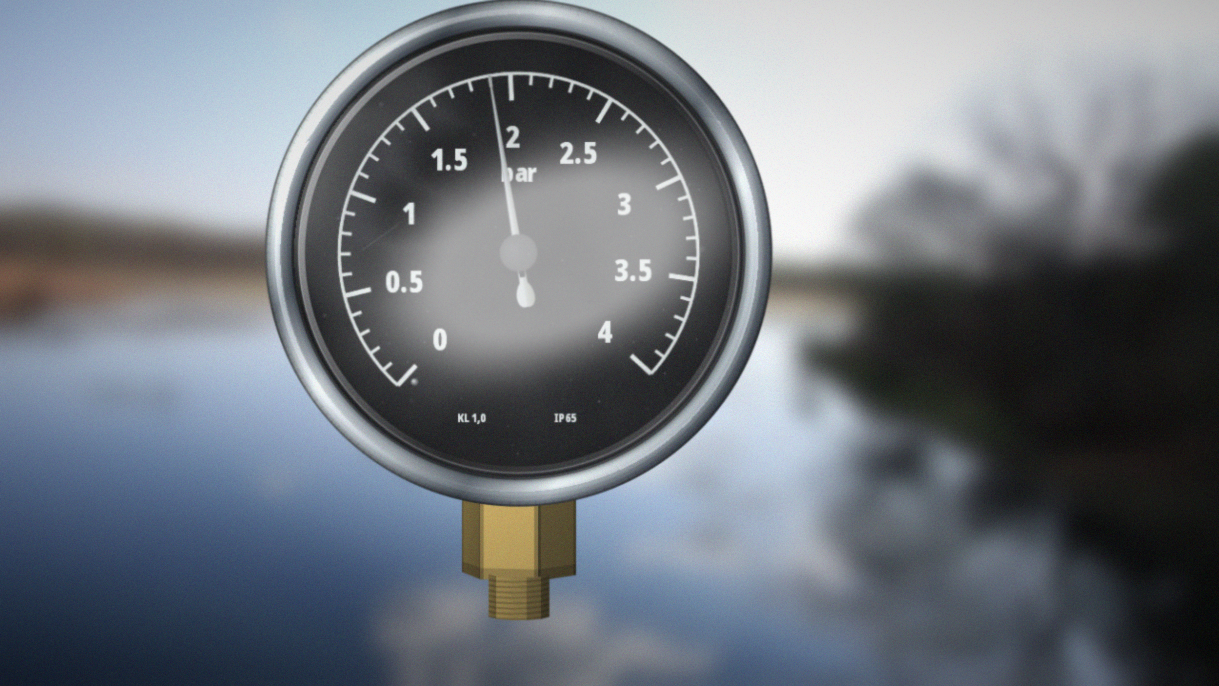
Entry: 1.9; bar
